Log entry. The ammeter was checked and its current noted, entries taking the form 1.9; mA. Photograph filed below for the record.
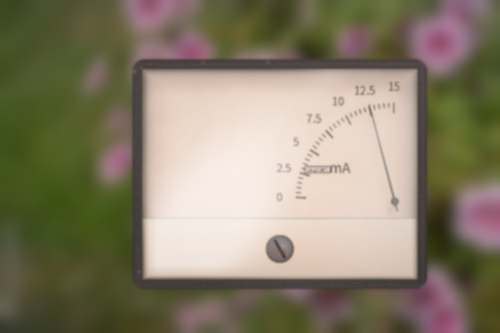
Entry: 12.5; mA
